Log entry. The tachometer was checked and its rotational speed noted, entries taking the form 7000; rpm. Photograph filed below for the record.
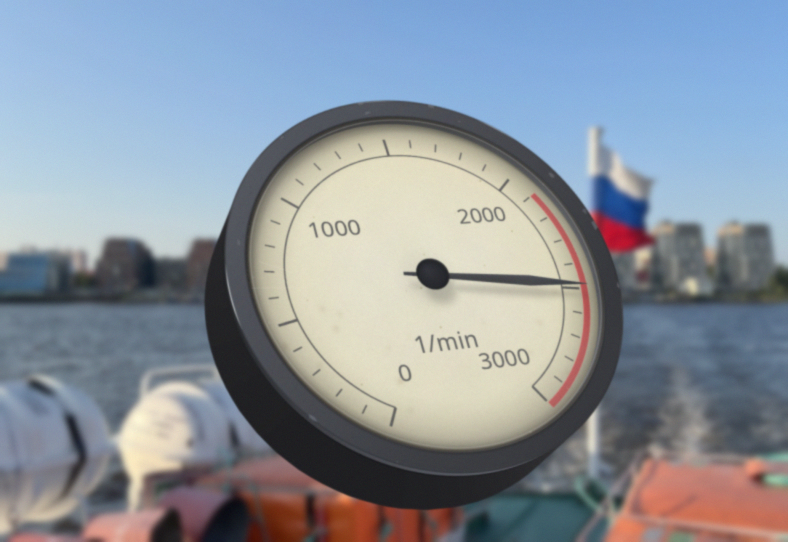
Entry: 2500; rpm
